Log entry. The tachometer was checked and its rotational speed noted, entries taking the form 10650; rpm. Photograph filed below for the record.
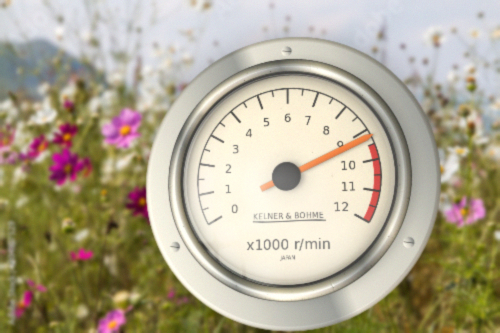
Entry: 9250; rpm
